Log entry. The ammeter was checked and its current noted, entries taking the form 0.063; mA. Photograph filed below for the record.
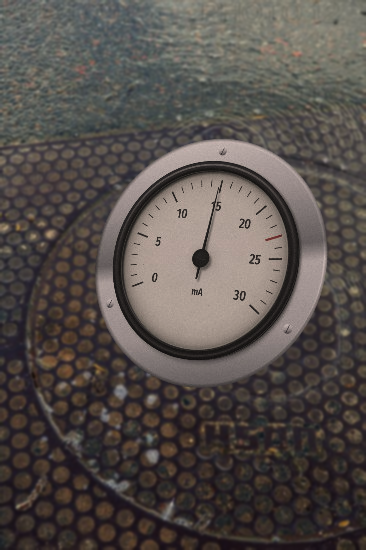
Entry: 15; mA
